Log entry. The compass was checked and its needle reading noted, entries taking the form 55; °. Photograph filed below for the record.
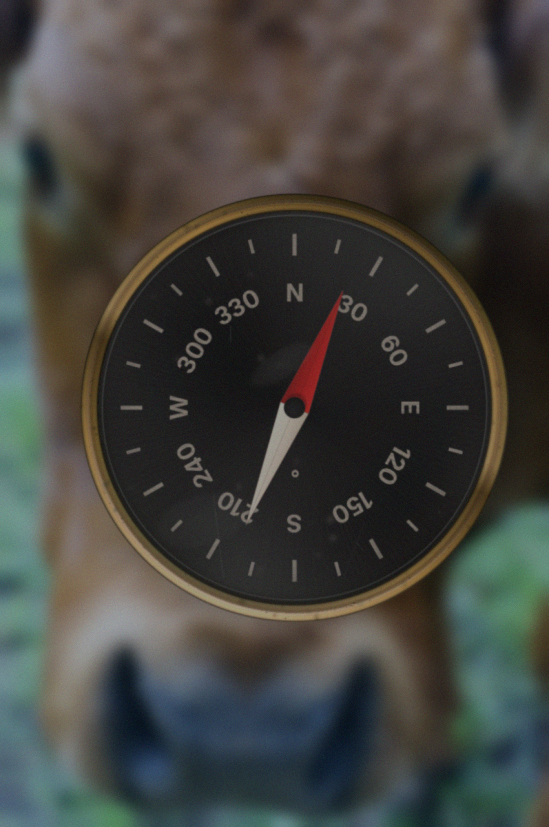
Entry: 22.5; °
